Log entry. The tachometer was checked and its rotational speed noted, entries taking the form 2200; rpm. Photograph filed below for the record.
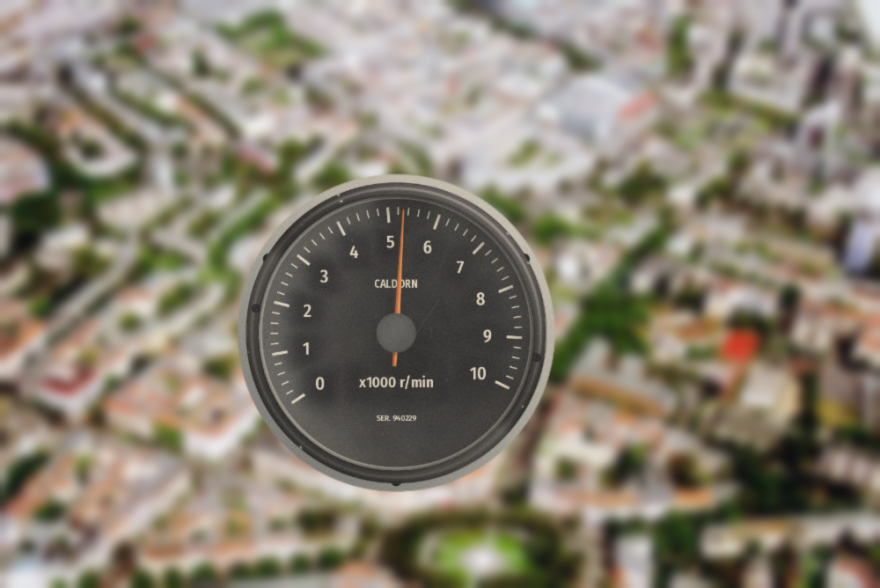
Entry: 5300; rpm
